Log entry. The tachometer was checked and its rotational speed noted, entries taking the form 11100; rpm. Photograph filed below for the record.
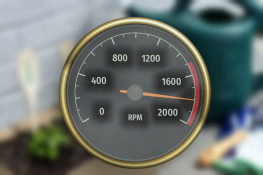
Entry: 1800; rpm
